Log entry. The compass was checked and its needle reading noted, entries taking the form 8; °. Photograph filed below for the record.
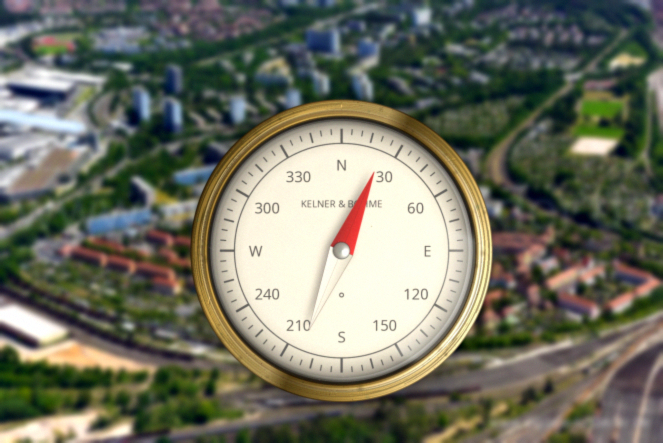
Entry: 22.5; °
